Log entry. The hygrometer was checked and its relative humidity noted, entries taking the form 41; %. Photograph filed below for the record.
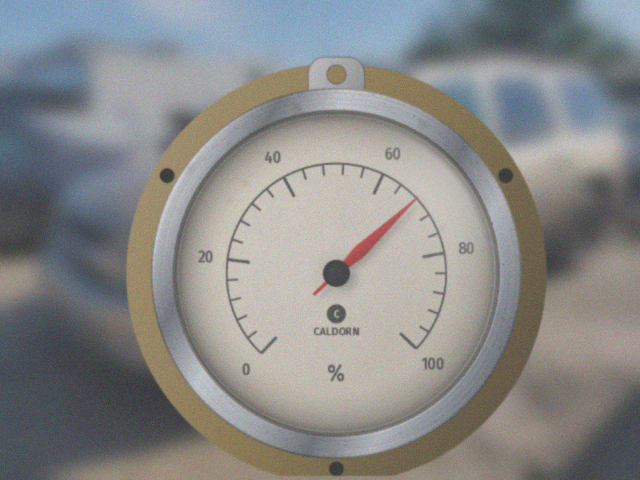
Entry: 68; %
